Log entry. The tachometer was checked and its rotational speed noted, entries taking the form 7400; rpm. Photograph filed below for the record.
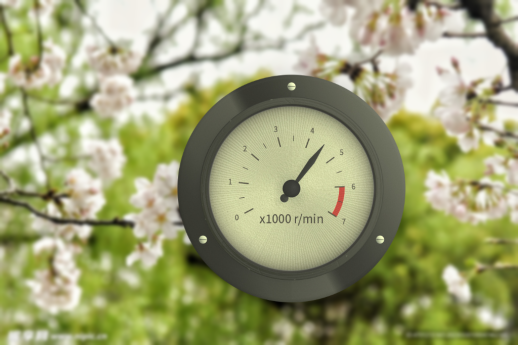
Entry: 4500; rpm
